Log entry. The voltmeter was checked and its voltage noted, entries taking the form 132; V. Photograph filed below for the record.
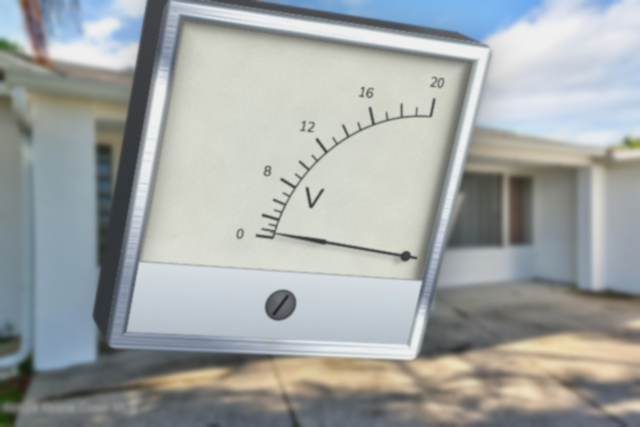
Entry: 2; V
